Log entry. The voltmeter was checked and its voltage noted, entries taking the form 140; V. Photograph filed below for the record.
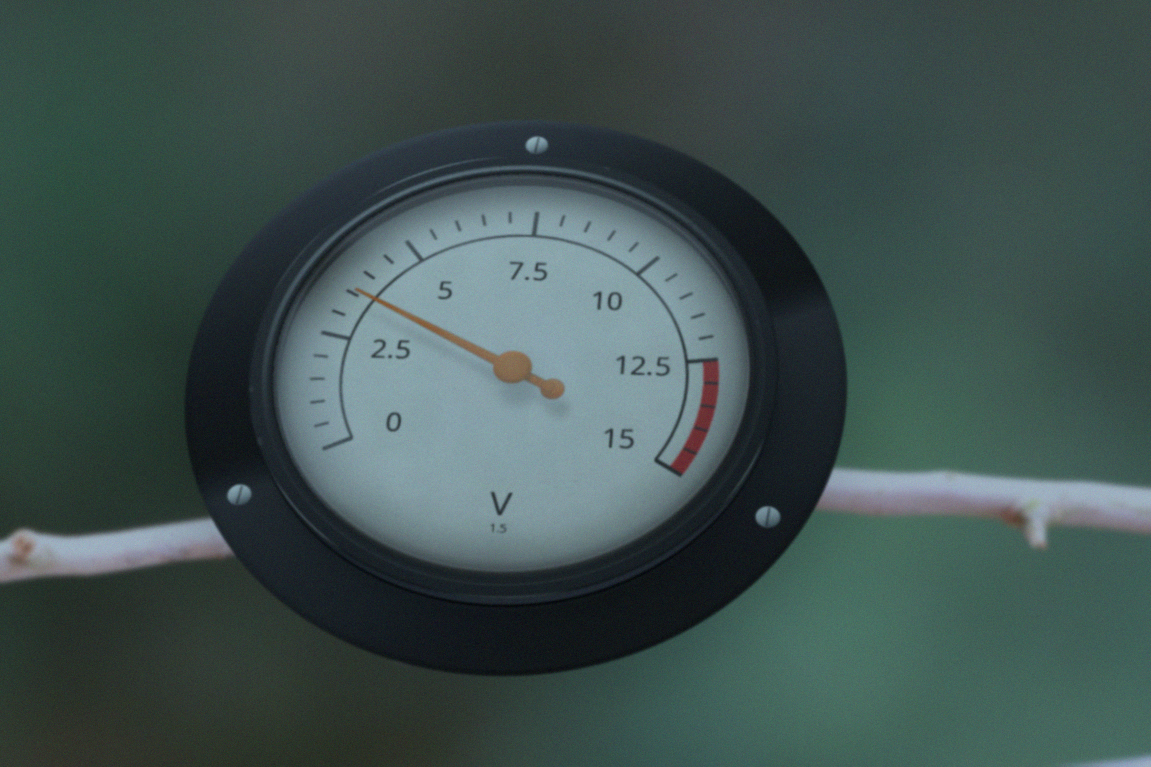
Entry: 3.5; V
